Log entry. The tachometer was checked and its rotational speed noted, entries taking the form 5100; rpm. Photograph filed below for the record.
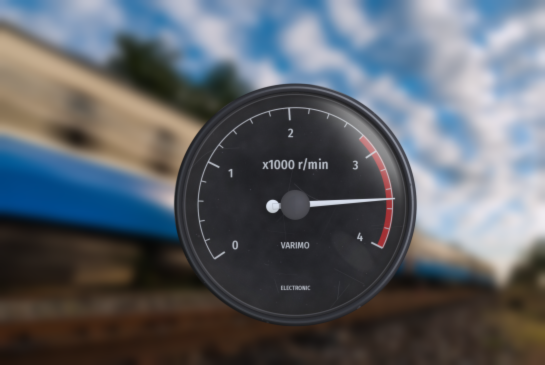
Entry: 3500; rpm
